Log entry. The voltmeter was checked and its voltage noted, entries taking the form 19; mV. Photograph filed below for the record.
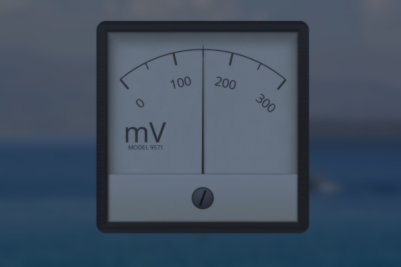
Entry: 150; mV
